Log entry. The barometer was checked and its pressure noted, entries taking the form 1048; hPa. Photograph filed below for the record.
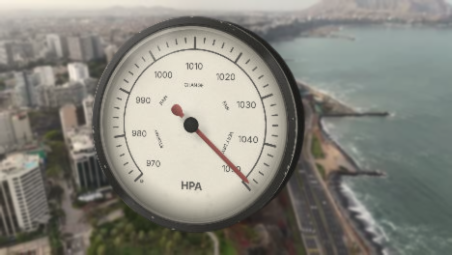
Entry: 1049; hPa
